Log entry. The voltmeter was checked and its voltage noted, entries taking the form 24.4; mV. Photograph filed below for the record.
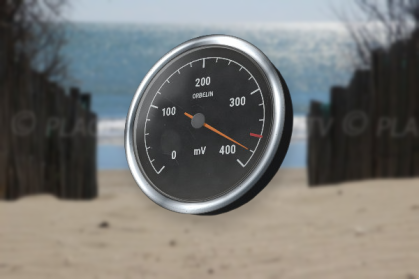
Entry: 380; mV
